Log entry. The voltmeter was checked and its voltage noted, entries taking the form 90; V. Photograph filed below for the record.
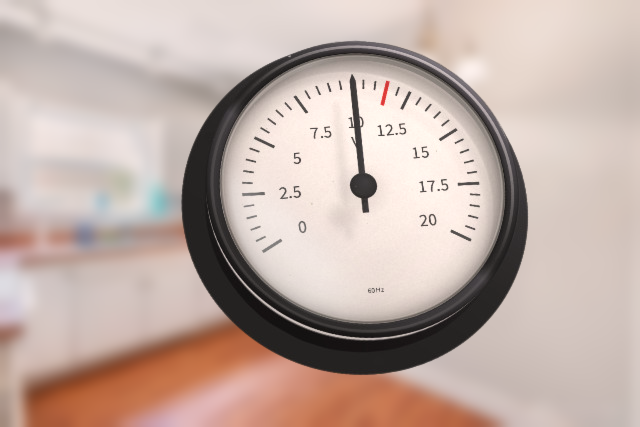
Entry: 10; V
